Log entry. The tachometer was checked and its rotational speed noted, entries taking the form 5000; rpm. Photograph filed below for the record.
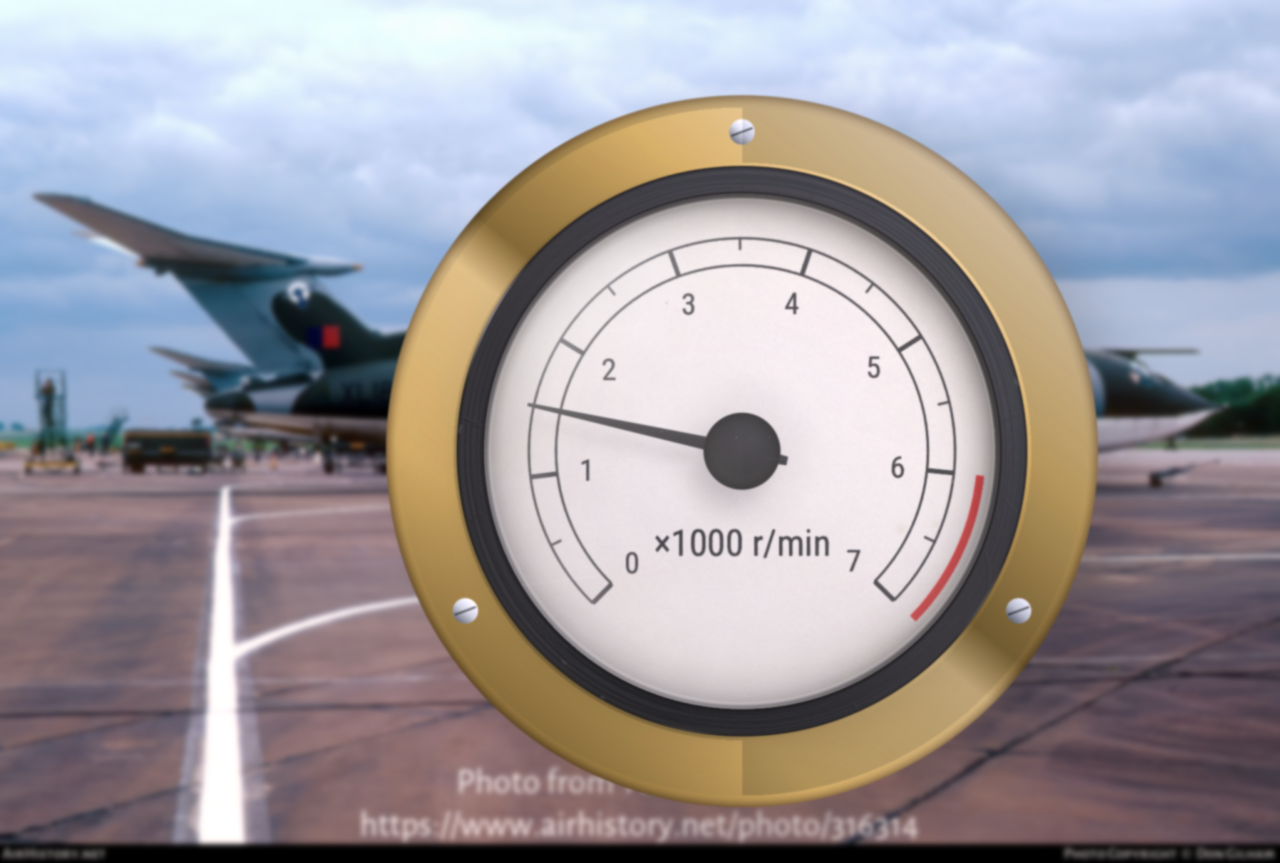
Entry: 1500; rpm
